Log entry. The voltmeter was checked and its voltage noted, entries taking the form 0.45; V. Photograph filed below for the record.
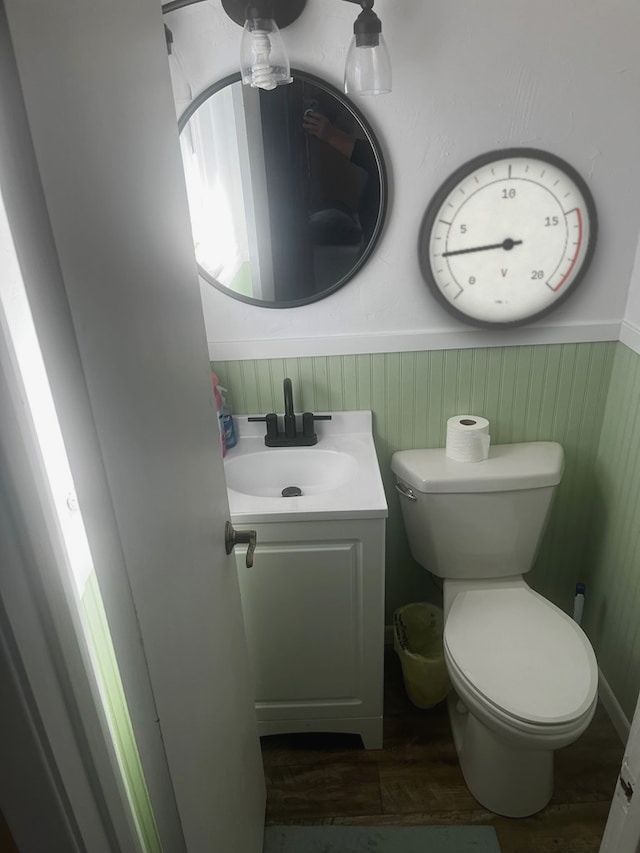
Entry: 3; V
